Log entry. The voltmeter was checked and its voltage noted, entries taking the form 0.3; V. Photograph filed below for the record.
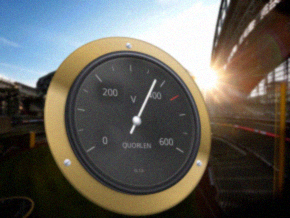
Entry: 375; V
